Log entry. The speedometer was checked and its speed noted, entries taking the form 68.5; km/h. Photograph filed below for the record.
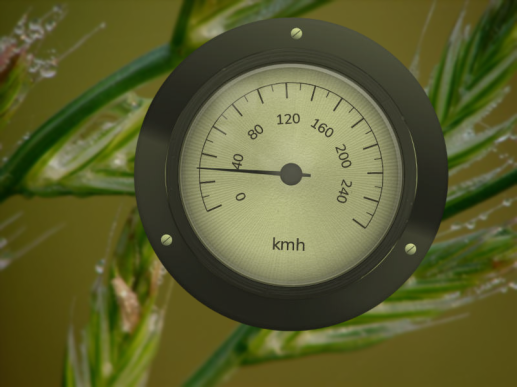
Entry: 30; km/h
